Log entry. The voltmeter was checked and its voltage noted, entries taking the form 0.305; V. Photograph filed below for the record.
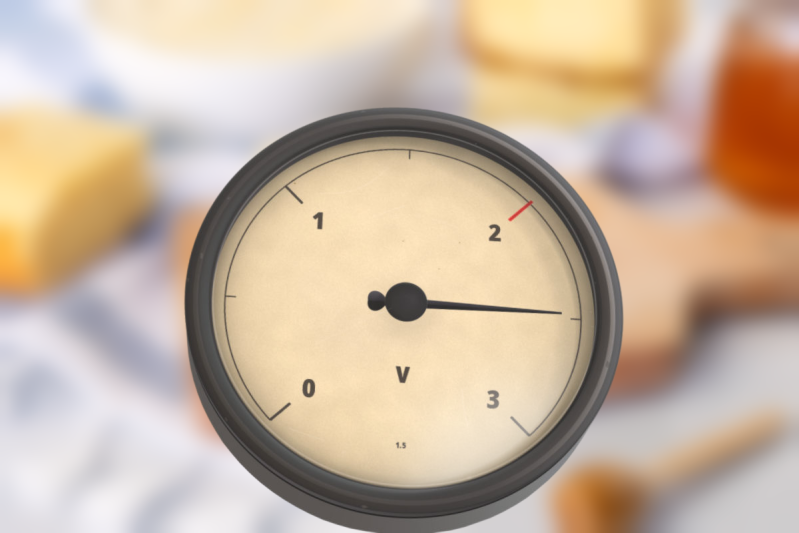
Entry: 2.5; V
